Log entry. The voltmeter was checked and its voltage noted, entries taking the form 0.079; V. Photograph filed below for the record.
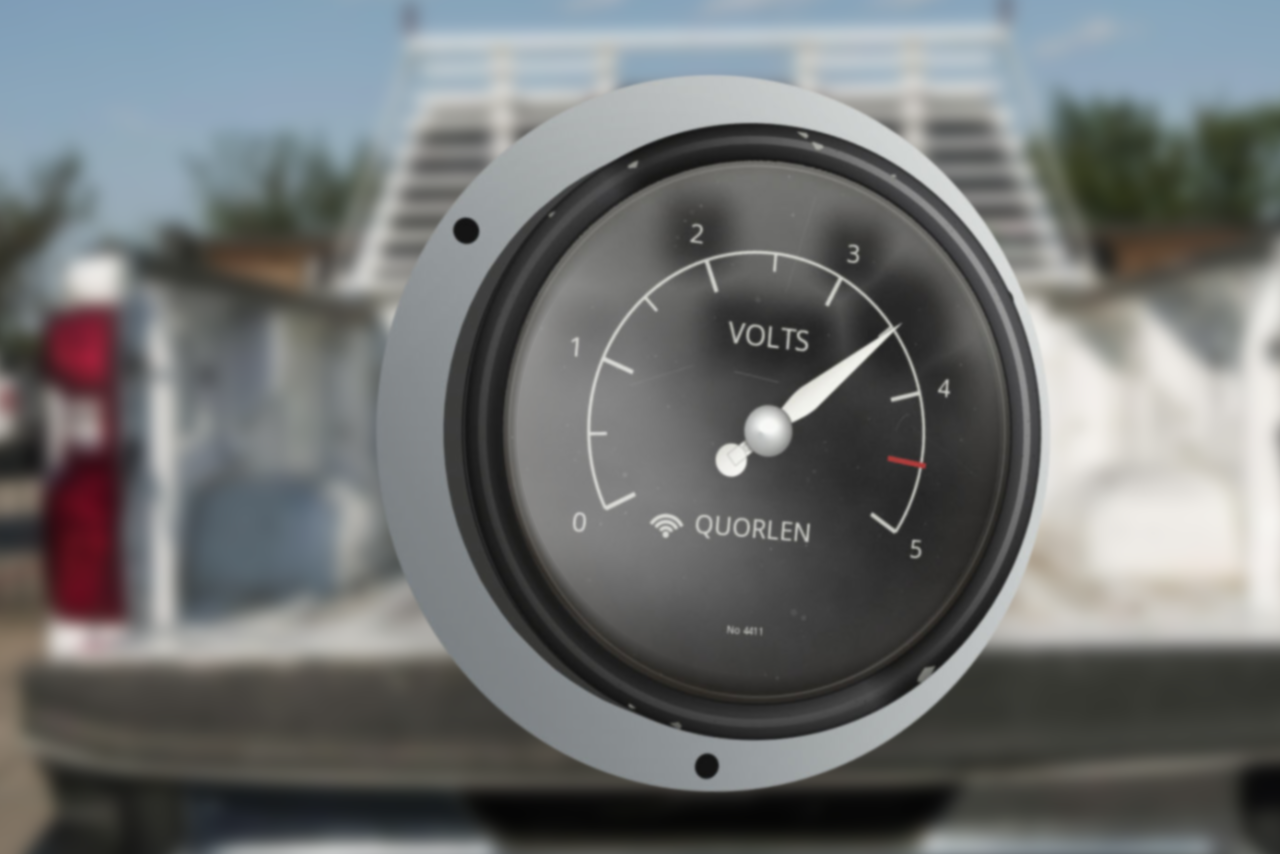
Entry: 3.5; V
